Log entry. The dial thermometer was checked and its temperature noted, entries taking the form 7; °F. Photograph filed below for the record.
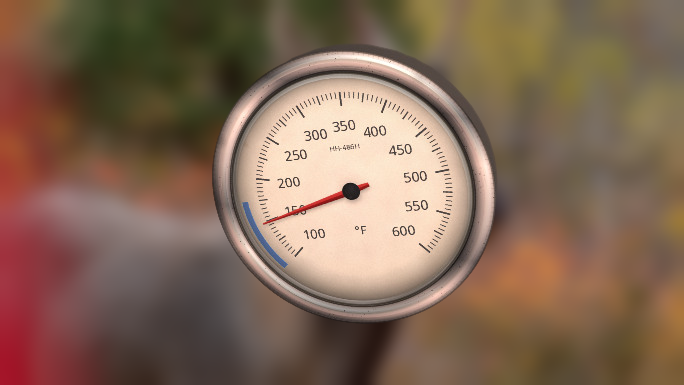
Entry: 150; °F
